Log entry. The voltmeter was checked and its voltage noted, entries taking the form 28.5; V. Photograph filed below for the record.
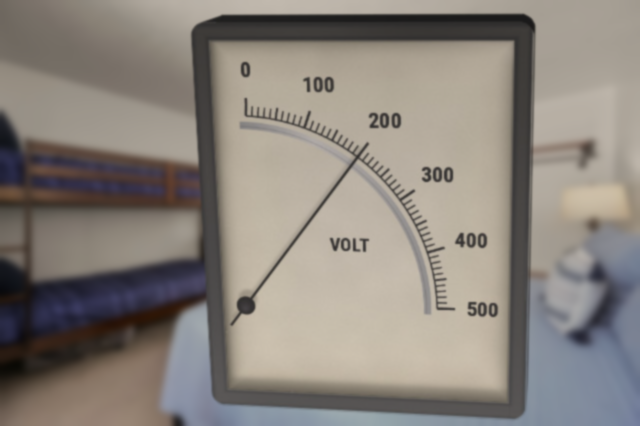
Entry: 200; V
